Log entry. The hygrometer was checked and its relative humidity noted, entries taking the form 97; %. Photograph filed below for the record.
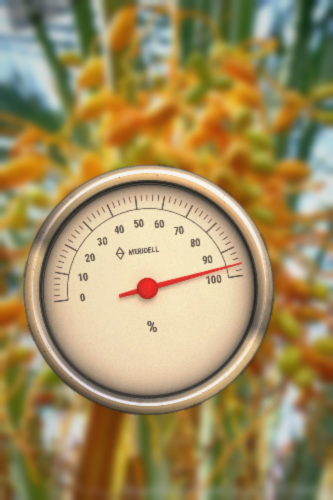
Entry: 96; %
